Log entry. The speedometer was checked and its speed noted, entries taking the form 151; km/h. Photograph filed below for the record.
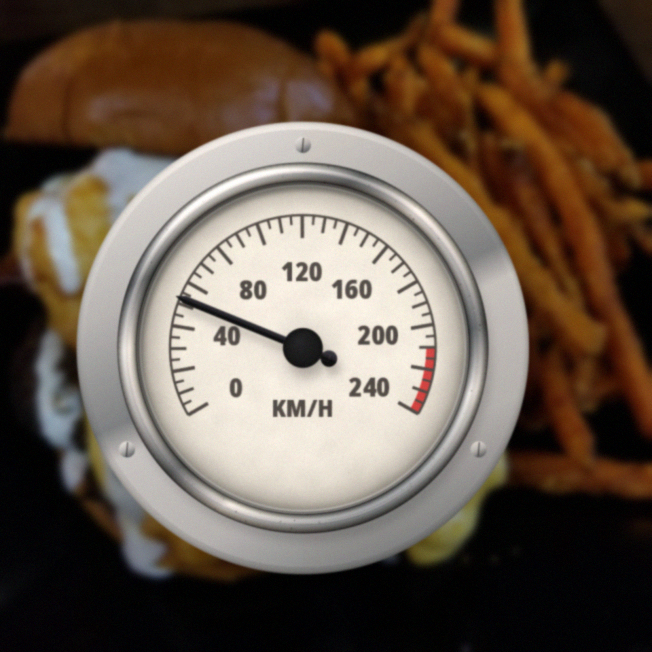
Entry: 52.5; km/h
